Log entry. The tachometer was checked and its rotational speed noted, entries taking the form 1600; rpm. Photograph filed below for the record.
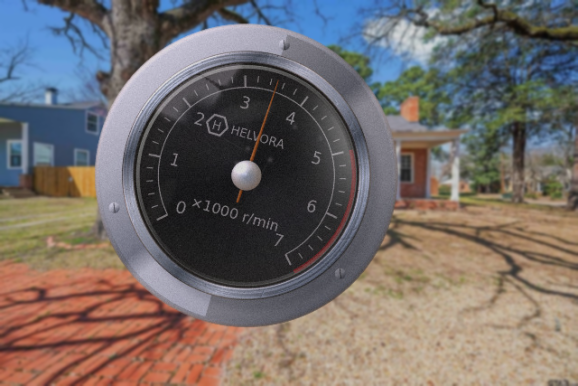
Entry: 3500; rpm
